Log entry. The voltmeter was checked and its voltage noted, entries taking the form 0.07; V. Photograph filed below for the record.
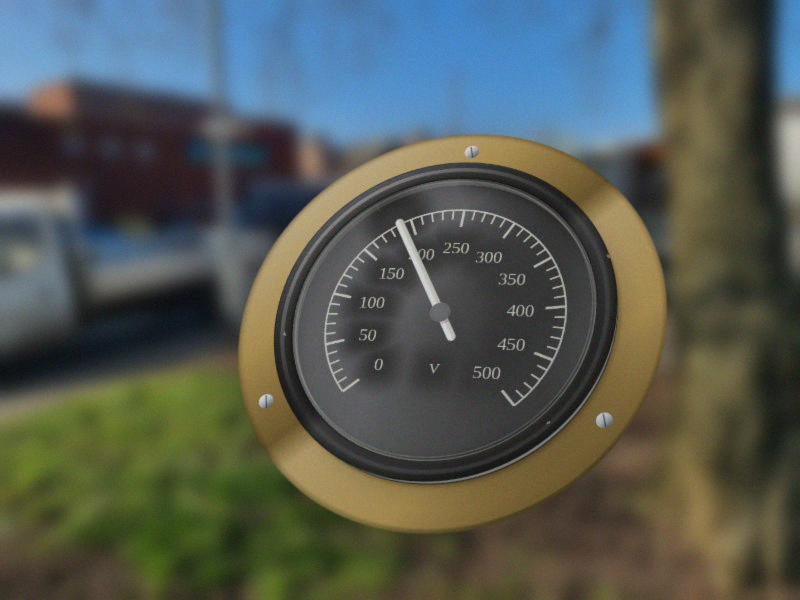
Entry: 190; V
